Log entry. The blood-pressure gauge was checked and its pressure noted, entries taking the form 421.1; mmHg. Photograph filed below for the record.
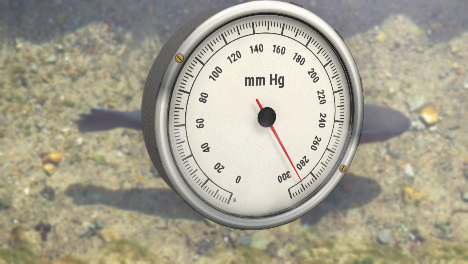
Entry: 290; mmHg
